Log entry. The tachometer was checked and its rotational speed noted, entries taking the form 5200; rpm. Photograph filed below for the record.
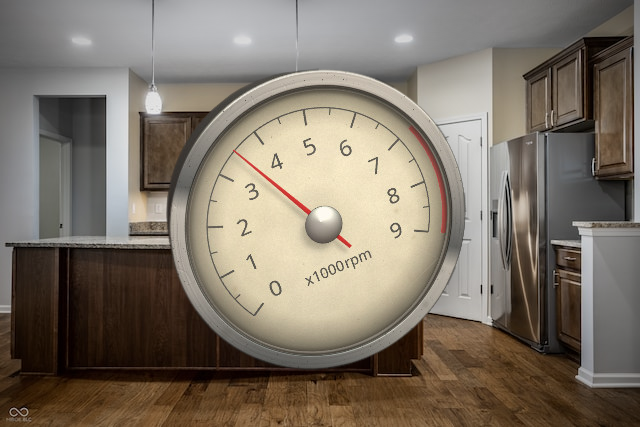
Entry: 3500; rpm
